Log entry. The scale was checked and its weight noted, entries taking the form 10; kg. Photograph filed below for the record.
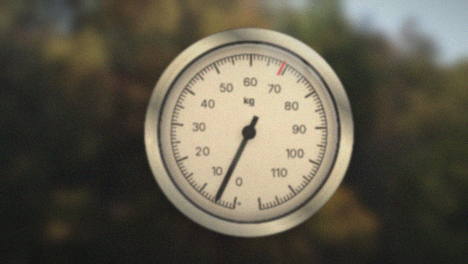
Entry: 5; kg
